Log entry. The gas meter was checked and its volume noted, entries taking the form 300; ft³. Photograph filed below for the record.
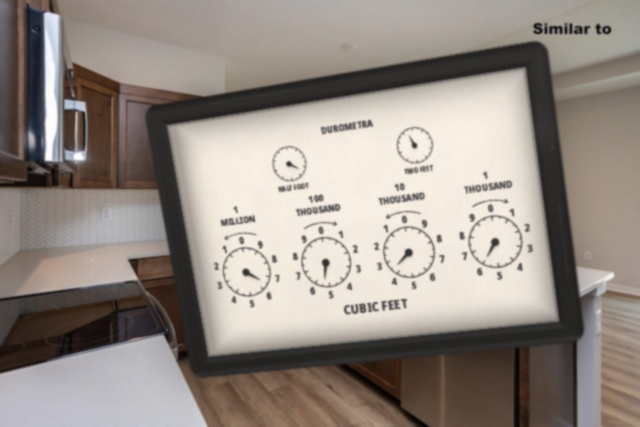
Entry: 653600; ft³
